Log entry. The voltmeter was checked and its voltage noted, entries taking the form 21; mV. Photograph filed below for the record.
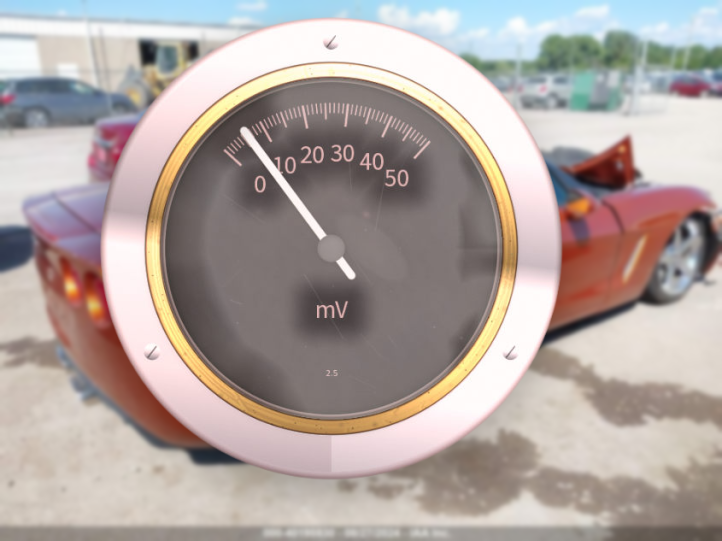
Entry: 6; mV
